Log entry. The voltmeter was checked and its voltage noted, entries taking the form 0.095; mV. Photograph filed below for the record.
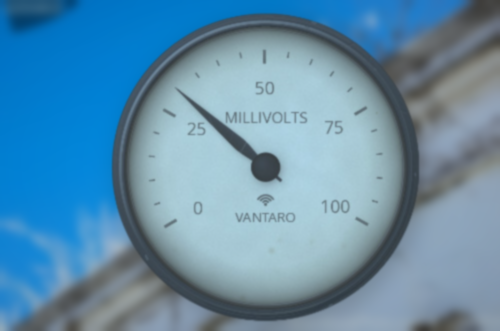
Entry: 30; mV
